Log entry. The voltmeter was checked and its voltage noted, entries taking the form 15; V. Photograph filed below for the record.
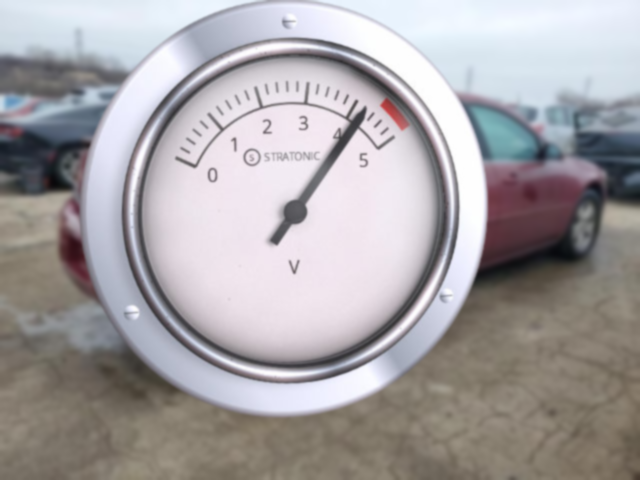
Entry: 4.2; V
